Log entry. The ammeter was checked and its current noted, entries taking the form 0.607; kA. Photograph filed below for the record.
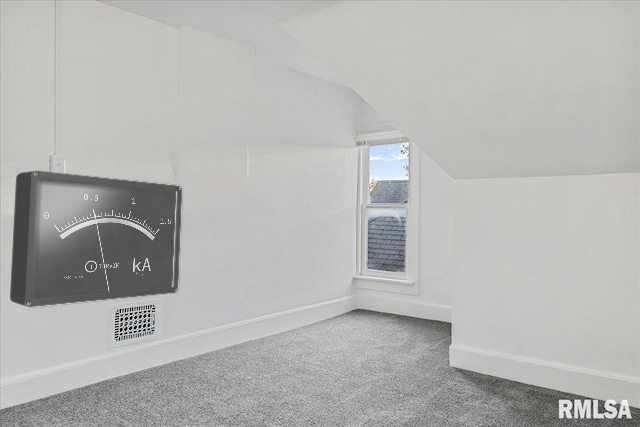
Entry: 0.5; kA
